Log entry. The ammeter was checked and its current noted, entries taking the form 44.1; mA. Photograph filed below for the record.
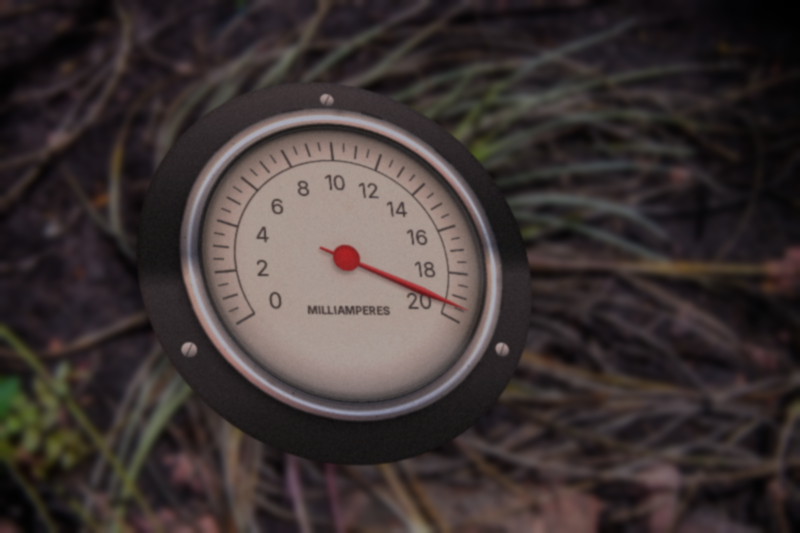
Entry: 19.5; mA
